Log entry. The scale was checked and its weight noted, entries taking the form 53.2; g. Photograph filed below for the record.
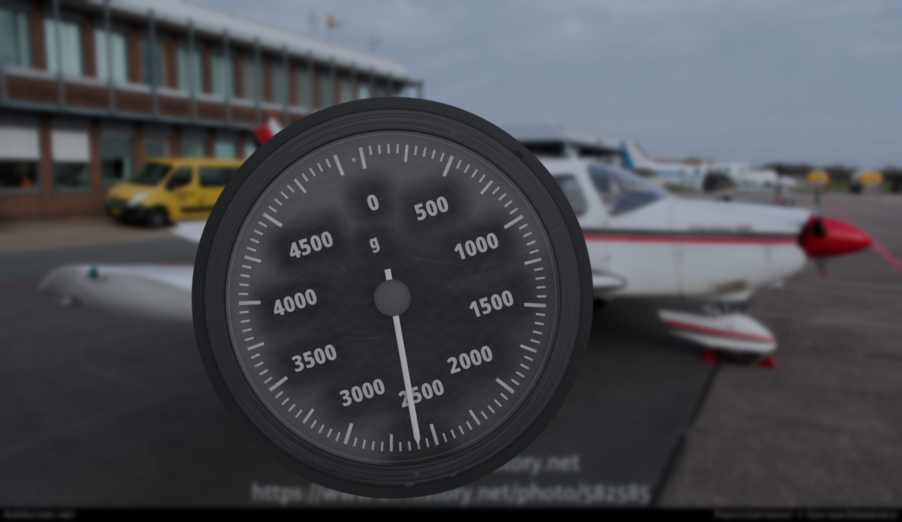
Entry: 2600; g
